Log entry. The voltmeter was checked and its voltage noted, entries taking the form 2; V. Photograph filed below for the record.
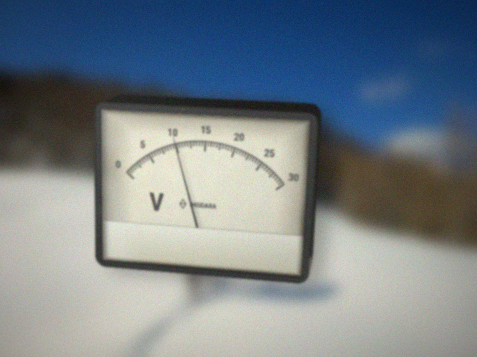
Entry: 10; V
